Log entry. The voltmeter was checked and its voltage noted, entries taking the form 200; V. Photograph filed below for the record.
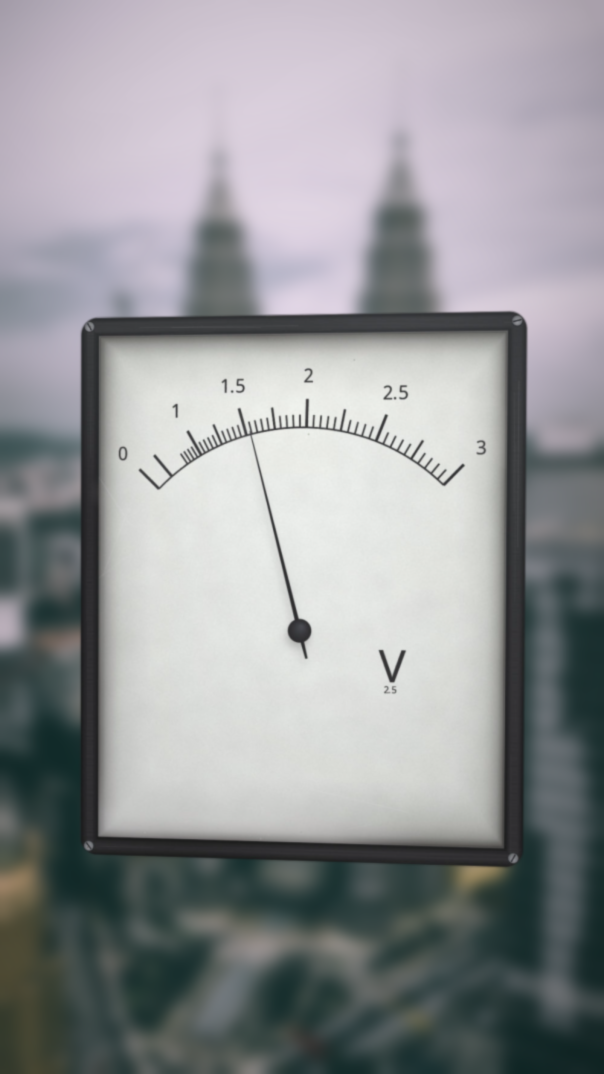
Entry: 1.55; V
